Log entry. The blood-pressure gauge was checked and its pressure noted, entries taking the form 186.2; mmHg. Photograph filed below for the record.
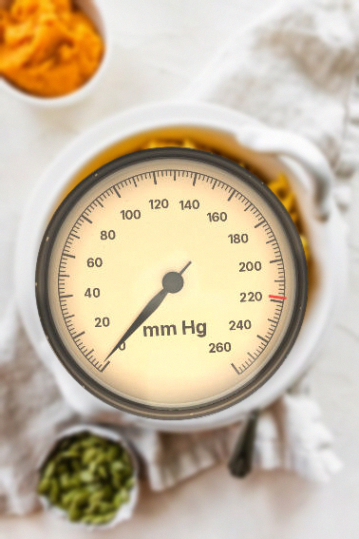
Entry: 2; mmHg
